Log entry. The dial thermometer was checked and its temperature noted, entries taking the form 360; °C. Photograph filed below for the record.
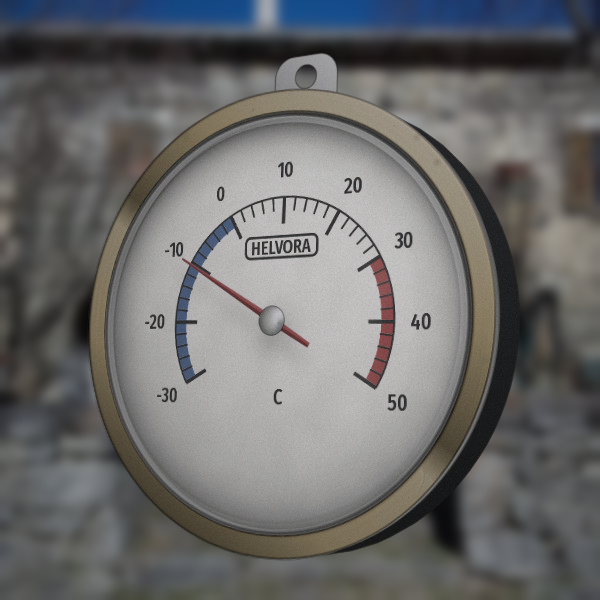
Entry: -10; °C
